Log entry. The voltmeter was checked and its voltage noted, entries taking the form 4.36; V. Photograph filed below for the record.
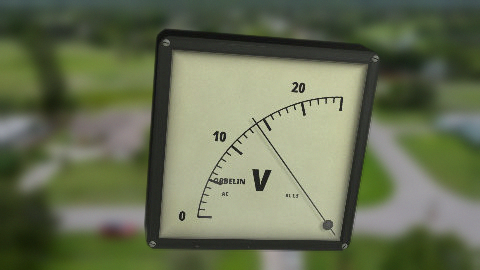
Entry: 14; V
